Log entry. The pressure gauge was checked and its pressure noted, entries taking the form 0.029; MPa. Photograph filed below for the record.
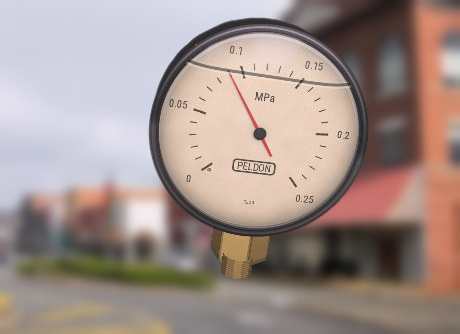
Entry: 0.09; MPa
